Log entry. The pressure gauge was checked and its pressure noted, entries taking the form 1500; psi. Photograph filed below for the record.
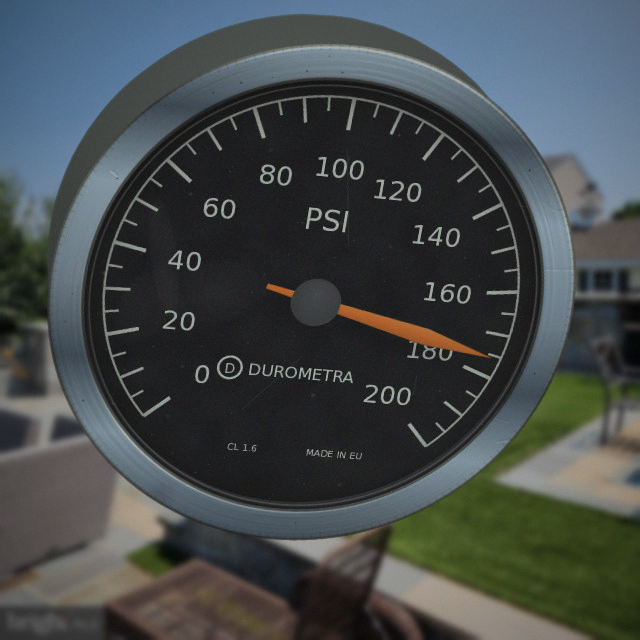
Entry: 175; psi
